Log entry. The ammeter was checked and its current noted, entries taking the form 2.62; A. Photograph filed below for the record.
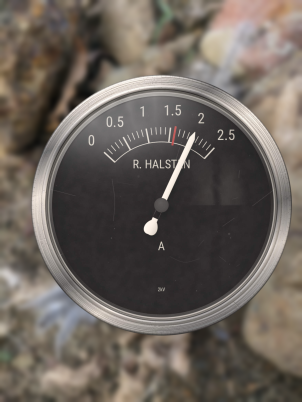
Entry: 2; A
